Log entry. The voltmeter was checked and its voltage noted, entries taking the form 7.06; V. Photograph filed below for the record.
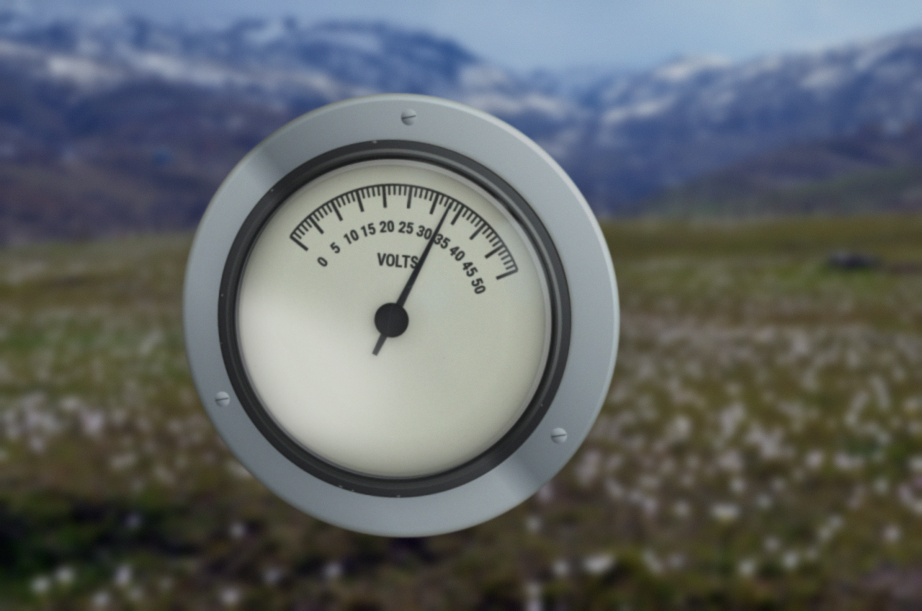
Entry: 33; V
